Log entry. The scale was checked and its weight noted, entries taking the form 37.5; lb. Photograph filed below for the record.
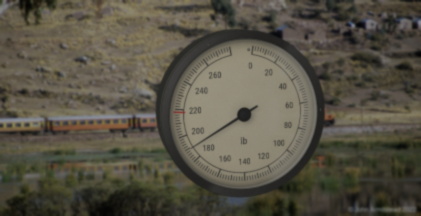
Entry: 190; lb
